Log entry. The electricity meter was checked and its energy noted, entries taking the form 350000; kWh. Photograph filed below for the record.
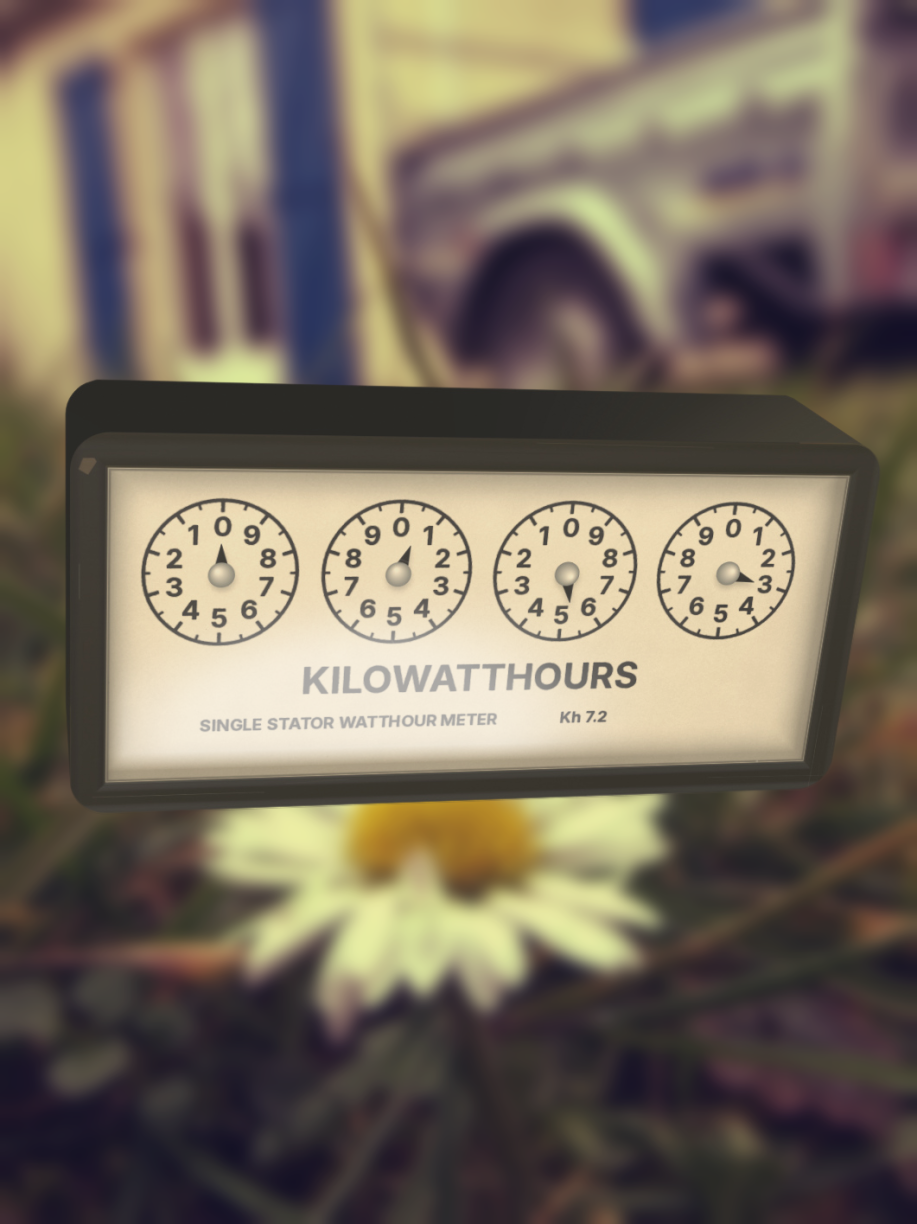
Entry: 53; kWh
